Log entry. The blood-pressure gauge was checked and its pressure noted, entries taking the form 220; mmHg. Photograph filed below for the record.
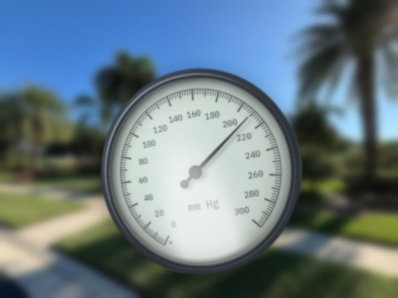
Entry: 210; mmHg
